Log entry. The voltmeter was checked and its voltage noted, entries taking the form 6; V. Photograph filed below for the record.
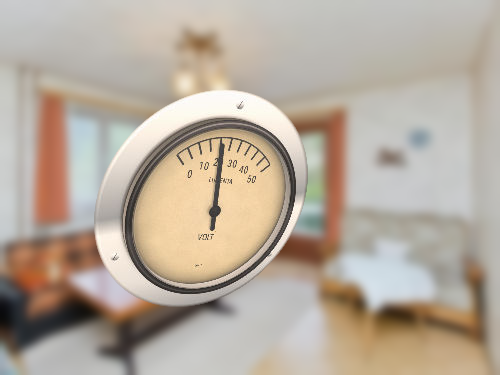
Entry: 20; V
